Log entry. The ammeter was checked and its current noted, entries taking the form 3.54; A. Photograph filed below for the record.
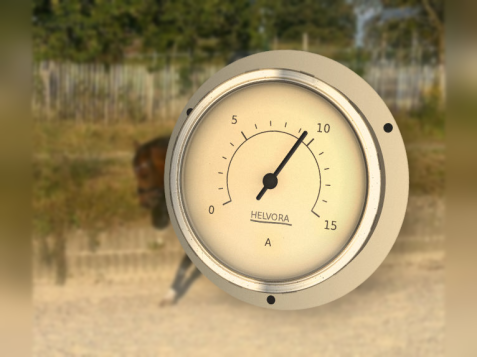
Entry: 9.5; A
